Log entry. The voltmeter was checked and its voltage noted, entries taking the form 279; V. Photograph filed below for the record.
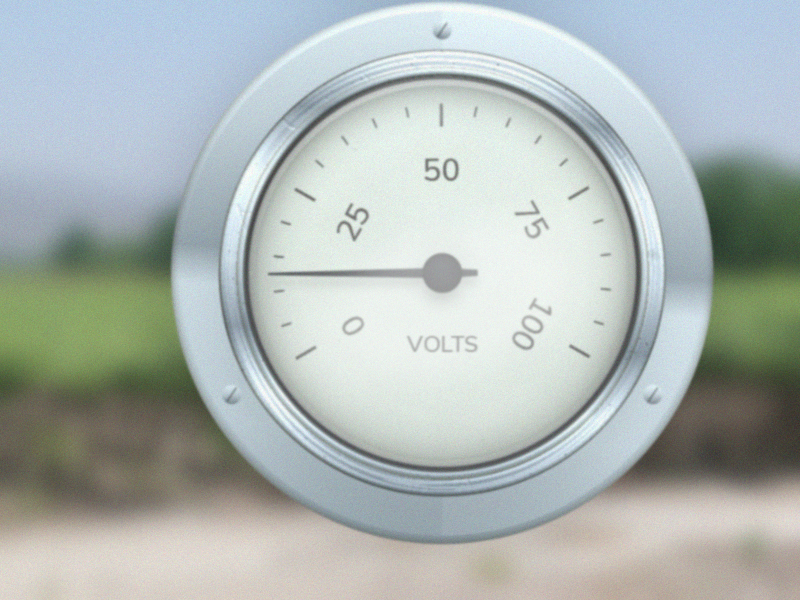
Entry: 12.5; V
